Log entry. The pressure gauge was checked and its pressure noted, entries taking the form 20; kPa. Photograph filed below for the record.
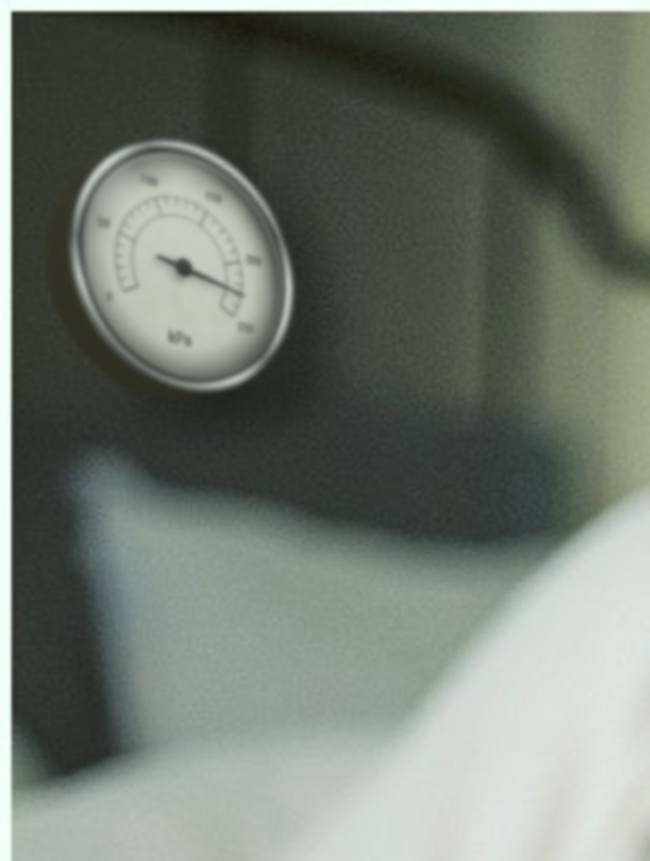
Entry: 230; kPa
